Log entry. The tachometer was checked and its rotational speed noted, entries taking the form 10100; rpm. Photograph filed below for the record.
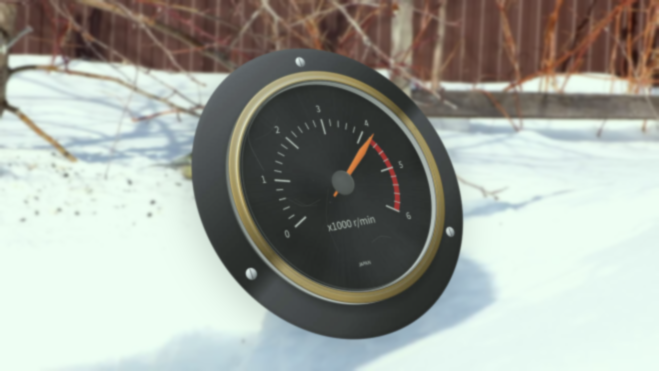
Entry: 4200; rpm
